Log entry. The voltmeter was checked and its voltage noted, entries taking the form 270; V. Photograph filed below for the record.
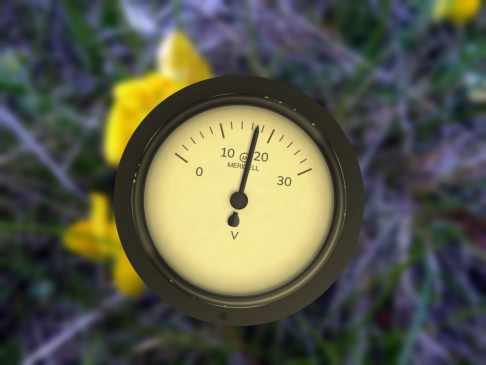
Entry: 17; V
